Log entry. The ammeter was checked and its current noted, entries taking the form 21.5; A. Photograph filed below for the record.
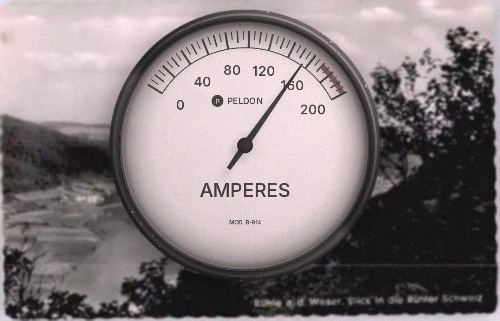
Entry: 155; A
